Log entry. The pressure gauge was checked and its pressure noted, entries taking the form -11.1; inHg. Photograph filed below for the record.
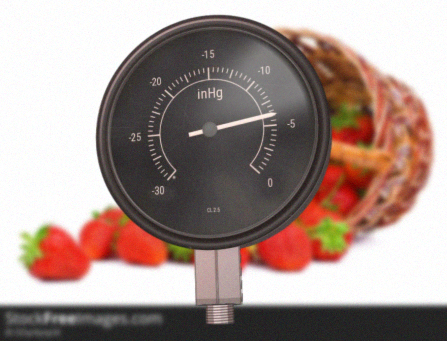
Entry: -6; inHg
